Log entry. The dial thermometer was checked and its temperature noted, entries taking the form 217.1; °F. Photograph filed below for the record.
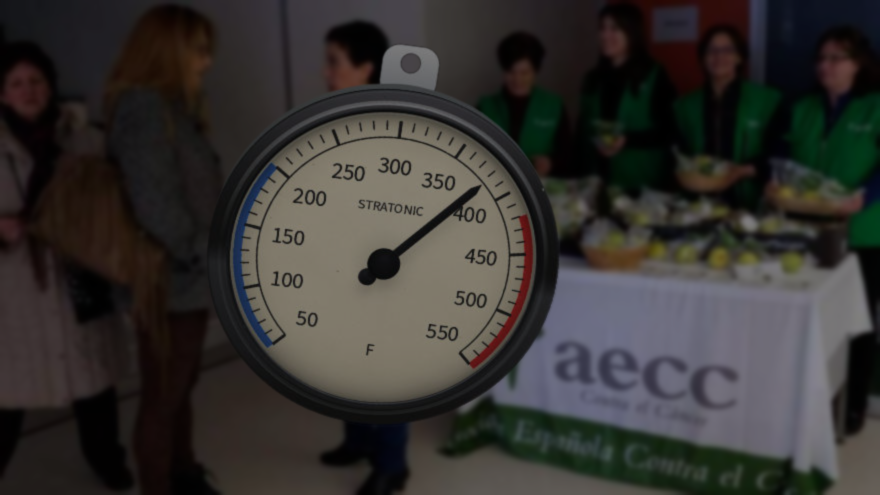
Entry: 380; °F
